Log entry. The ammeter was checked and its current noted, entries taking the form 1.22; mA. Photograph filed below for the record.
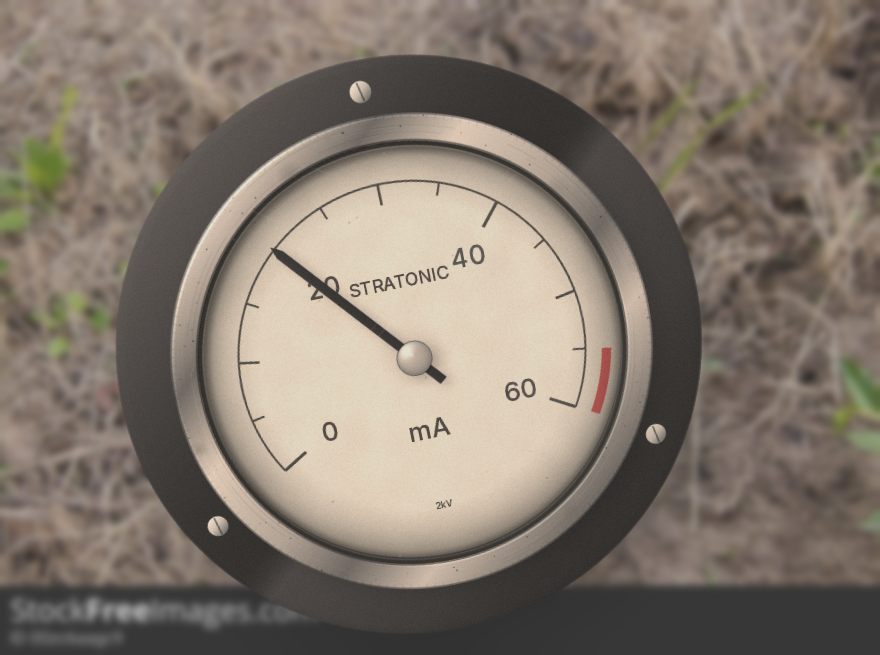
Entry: 20; mA
